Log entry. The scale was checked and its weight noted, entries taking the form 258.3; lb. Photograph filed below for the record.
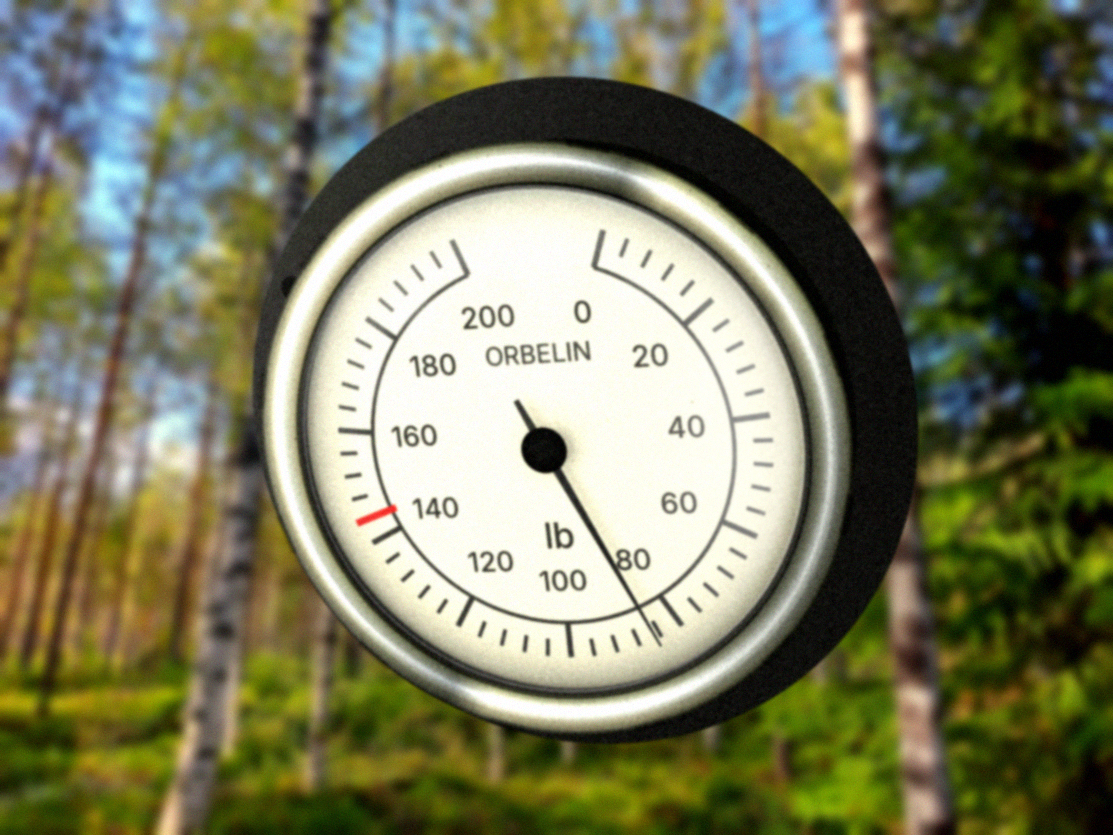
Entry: 84; lb
